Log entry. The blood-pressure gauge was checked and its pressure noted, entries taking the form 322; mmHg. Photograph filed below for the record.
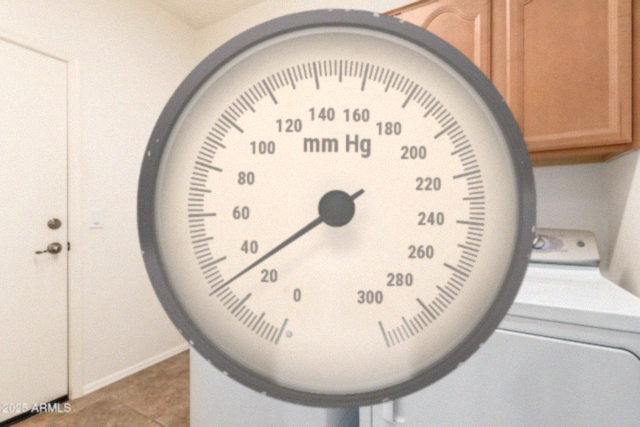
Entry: 30; mmHg
